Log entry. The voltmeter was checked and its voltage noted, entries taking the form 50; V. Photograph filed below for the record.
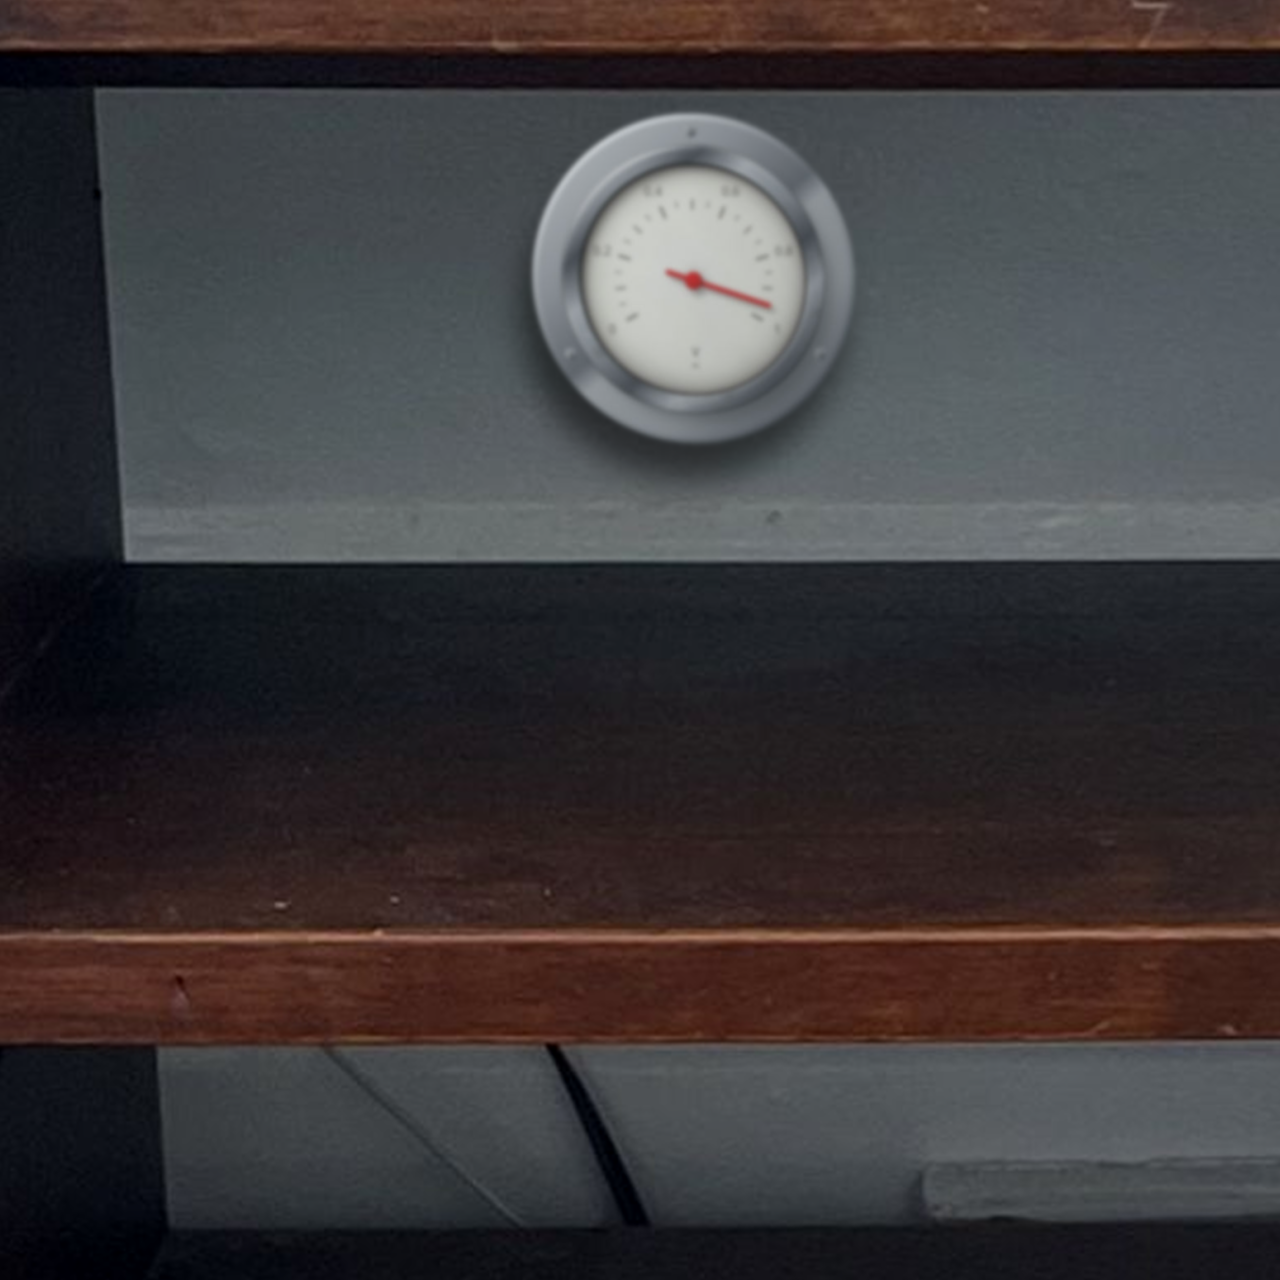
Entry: 0.95; V
